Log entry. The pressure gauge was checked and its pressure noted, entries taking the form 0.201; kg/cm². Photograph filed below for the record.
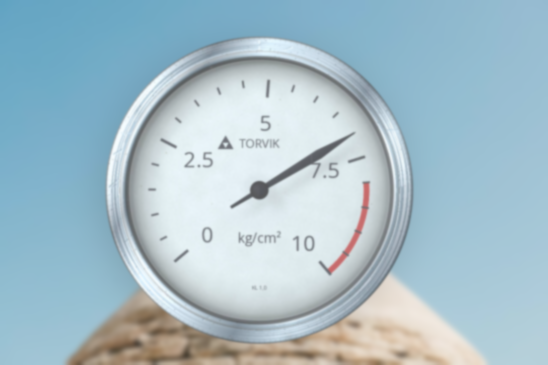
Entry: 7; kg/cm²
